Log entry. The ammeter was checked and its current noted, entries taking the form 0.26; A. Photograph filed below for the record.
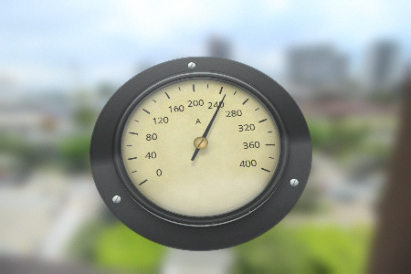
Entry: 250; A
